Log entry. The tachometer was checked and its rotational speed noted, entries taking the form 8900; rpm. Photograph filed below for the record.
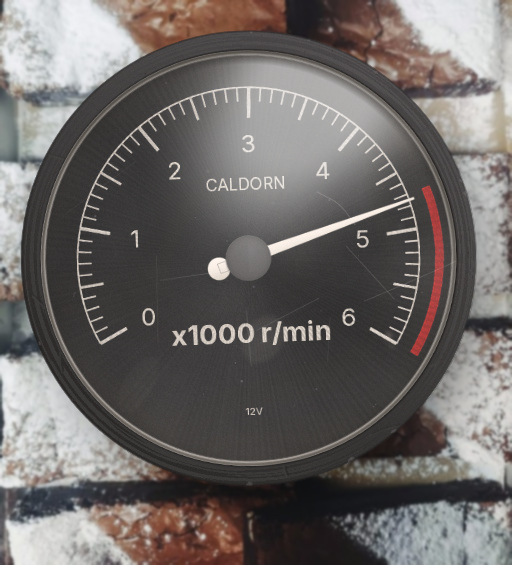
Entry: 4750; rpm
